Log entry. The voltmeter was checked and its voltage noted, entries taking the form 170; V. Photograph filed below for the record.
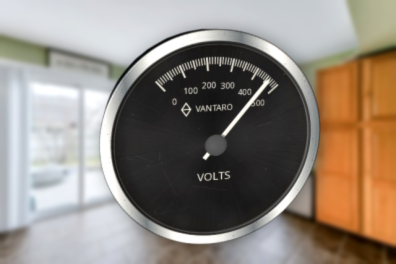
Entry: 450; V
